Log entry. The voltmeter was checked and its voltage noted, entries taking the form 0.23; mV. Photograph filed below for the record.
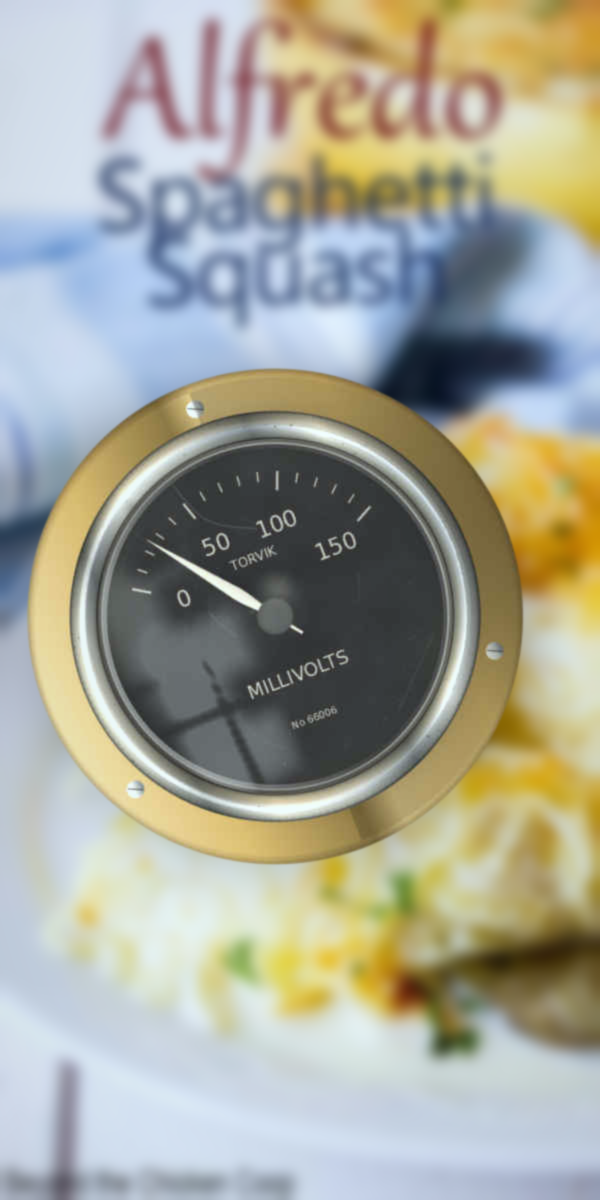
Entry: 25; mV
